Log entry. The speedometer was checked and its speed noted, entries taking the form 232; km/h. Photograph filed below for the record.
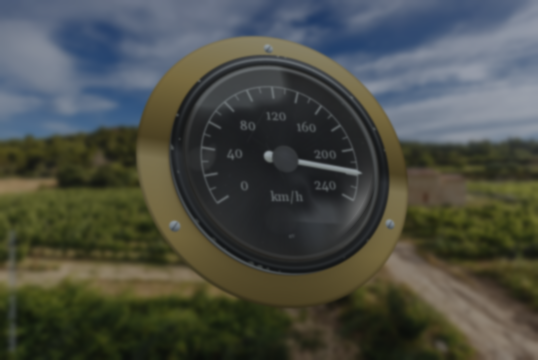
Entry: 220; km/h
